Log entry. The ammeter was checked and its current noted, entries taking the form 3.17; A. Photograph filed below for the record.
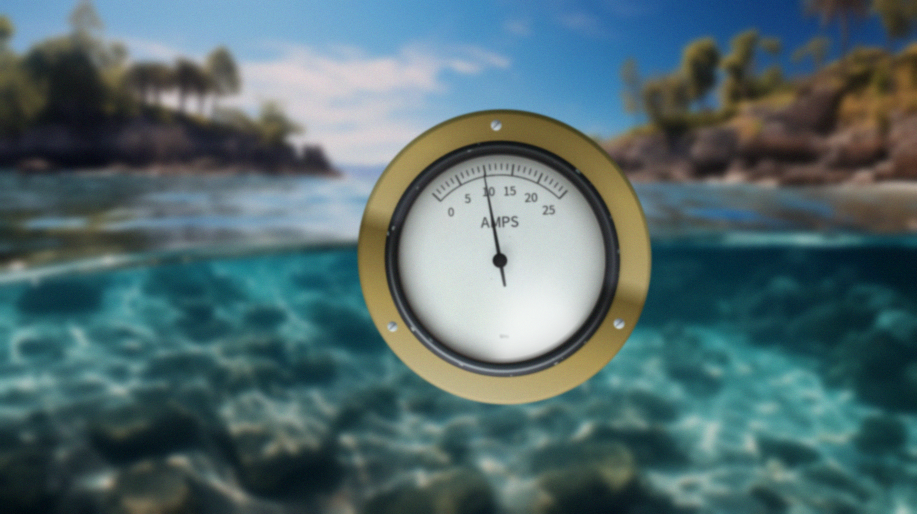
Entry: 10; A
